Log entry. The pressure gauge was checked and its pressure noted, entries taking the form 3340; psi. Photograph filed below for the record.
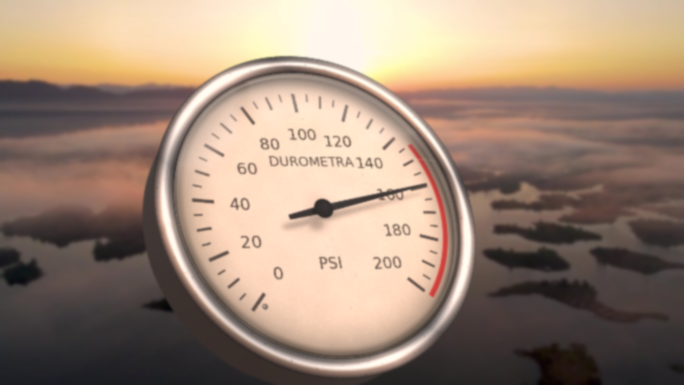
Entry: 160; psi
